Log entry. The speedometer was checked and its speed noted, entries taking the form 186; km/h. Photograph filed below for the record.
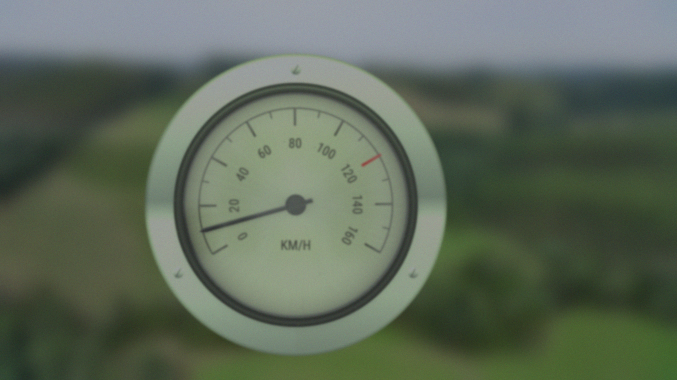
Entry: 10; km/h
